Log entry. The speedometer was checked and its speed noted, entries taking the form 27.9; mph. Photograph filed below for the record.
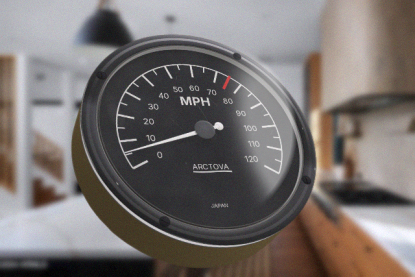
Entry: 5; mph
